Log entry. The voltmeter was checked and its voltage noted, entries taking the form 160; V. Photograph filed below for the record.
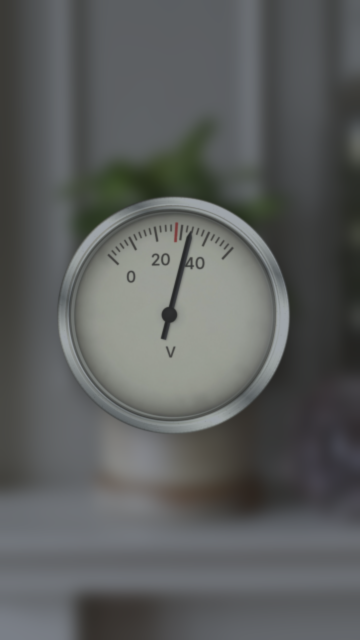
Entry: 34; V
